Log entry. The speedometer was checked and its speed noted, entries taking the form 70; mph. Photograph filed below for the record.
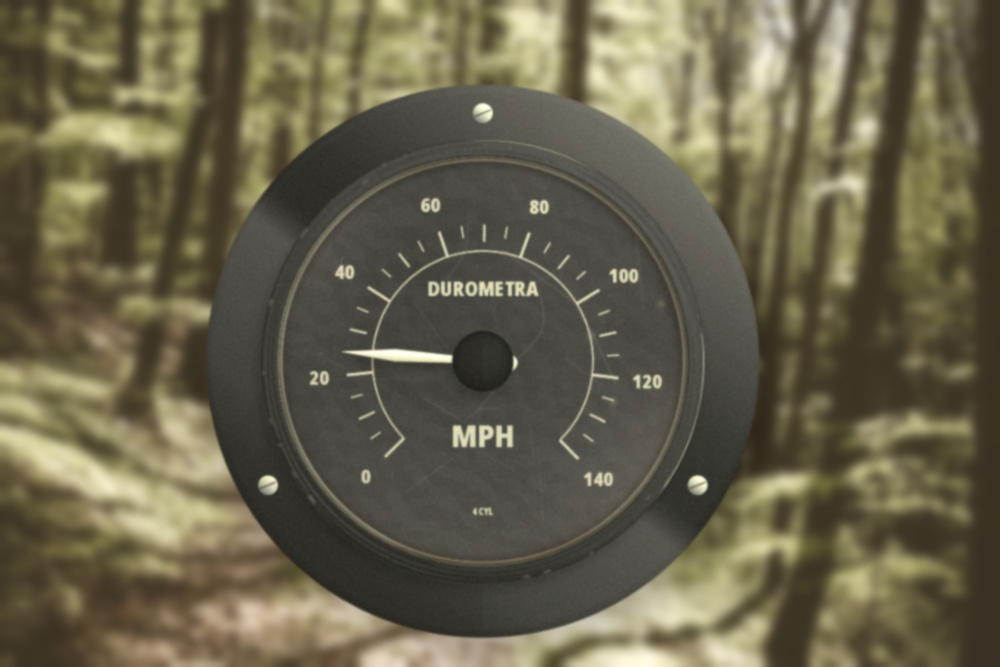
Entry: 25; mph
